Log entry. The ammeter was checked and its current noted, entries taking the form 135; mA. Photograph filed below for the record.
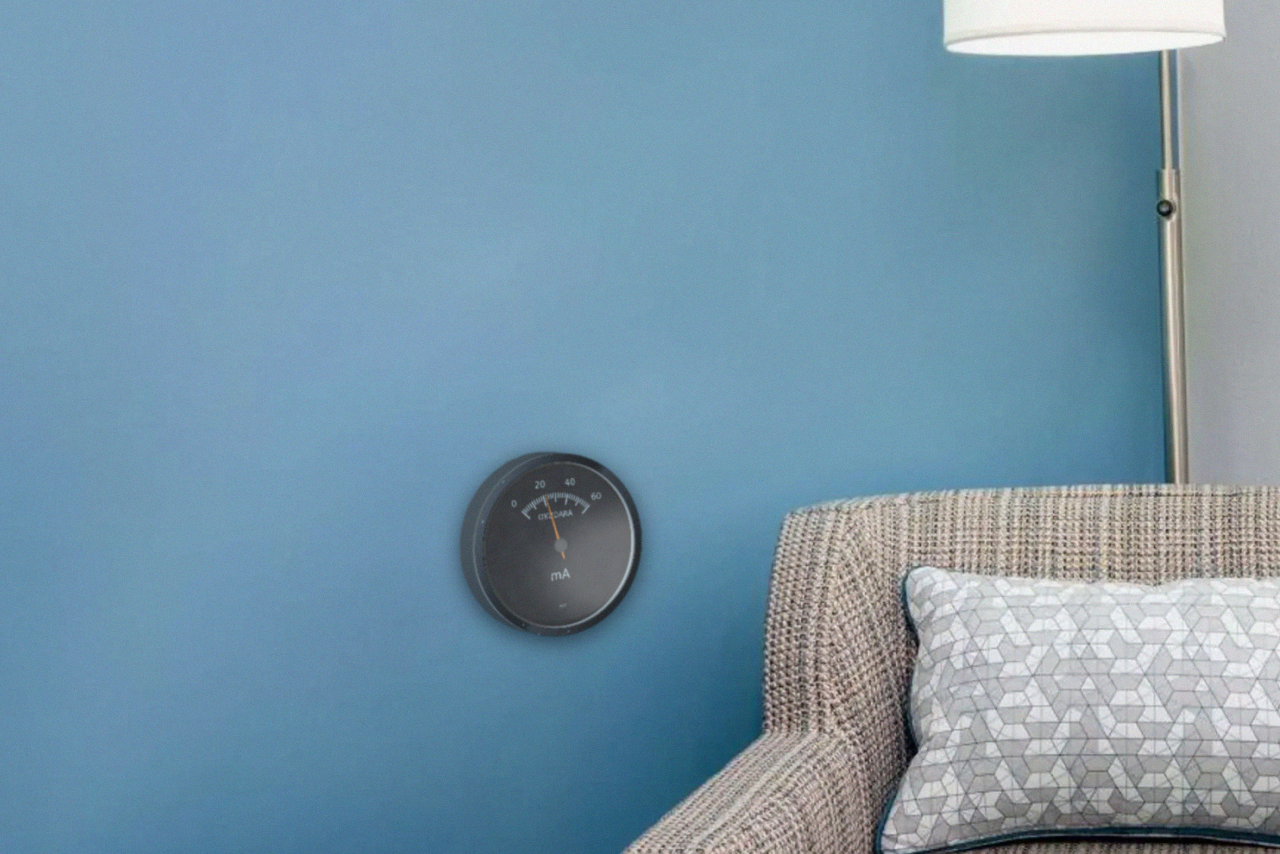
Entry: 20; mA
